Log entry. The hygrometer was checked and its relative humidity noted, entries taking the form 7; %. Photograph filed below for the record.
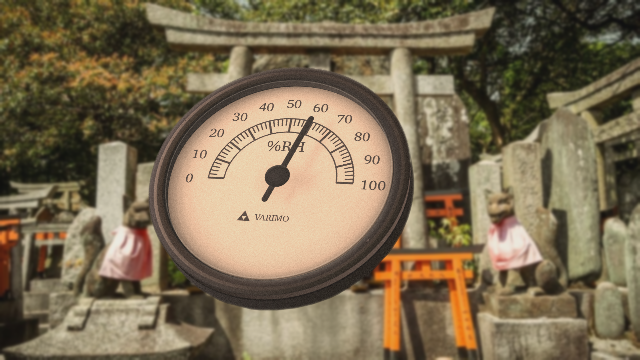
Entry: 60; %
